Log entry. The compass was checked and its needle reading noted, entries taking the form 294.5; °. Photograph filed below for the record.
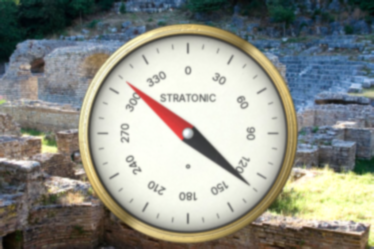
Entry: 310; °
